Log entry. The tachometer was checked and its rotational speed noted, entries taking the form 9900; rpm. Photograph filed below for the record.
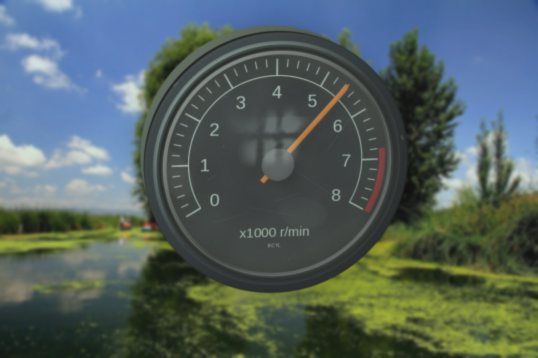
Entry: 5400; rpm
